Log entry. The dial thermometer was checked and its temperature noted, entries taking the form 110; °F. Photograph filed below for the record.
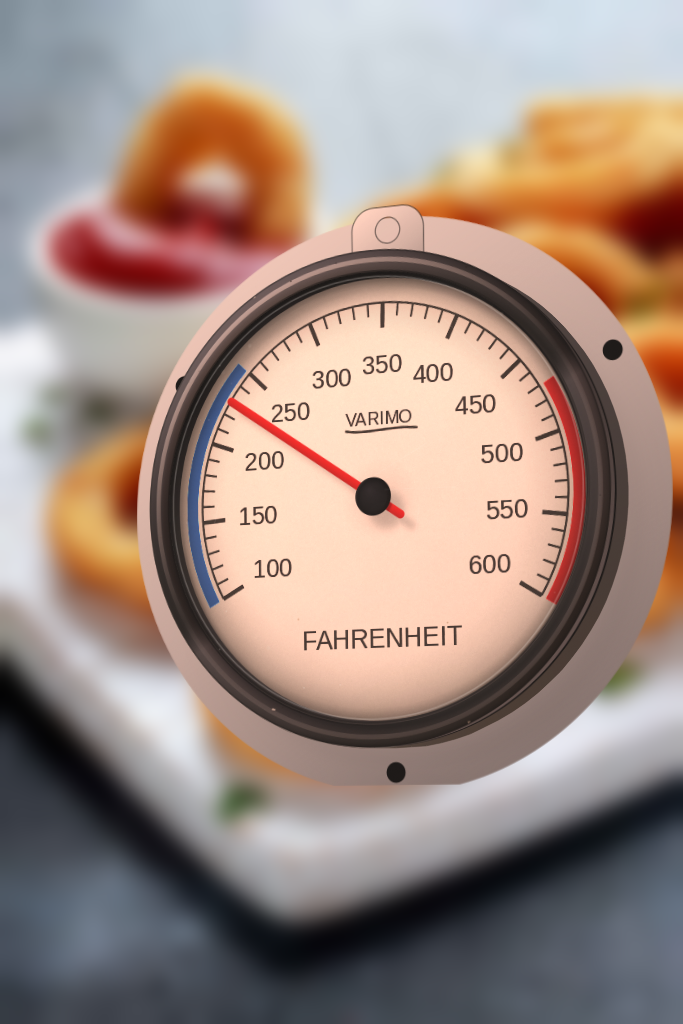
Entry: 230; °F
